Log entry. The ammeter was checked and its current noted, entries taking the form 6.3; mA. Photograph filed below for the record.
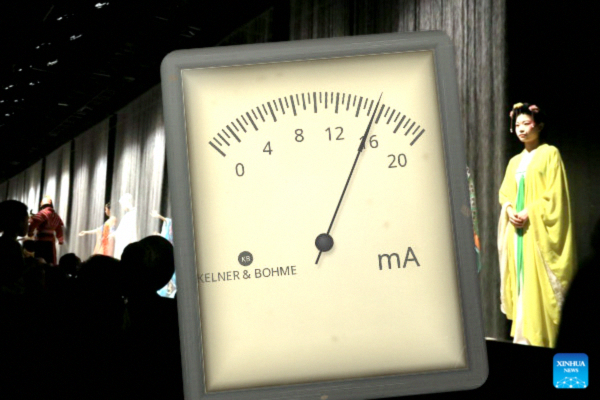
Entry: 15.5; mA
